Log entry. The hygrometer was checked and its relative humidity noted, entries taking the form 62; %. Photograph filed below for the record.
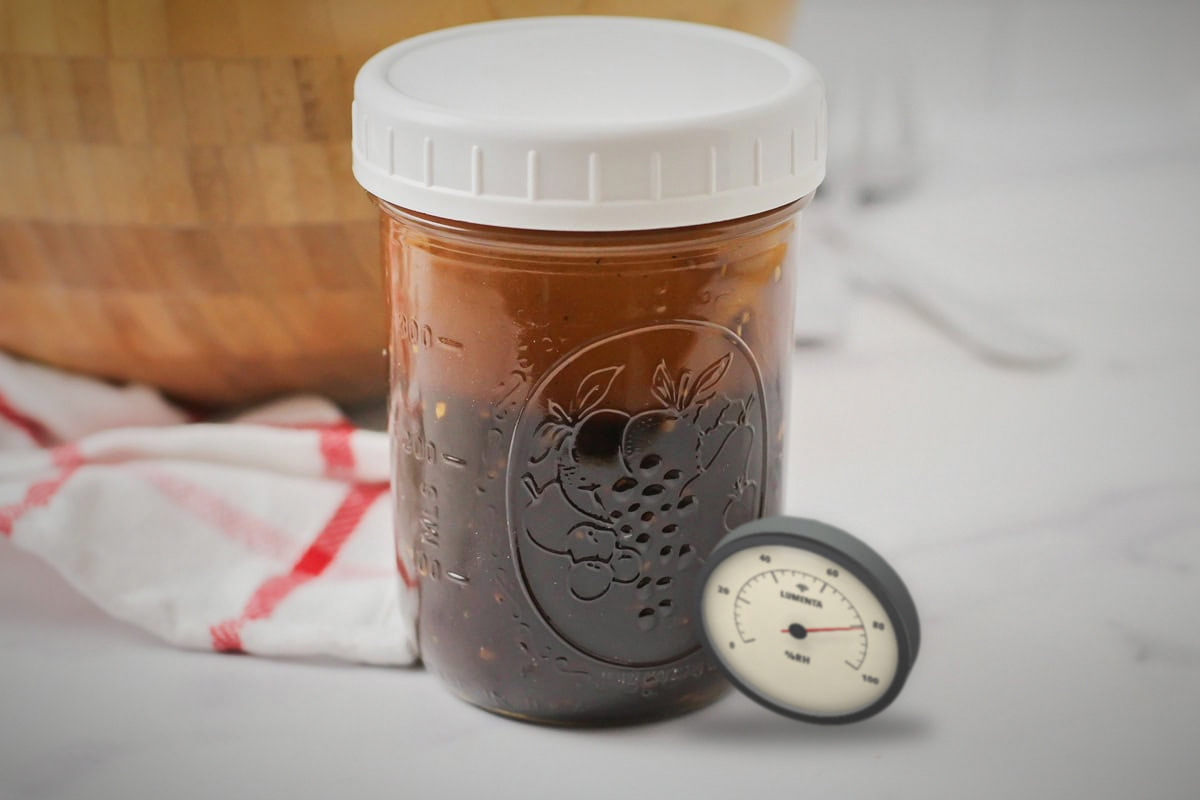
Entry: 80; %
